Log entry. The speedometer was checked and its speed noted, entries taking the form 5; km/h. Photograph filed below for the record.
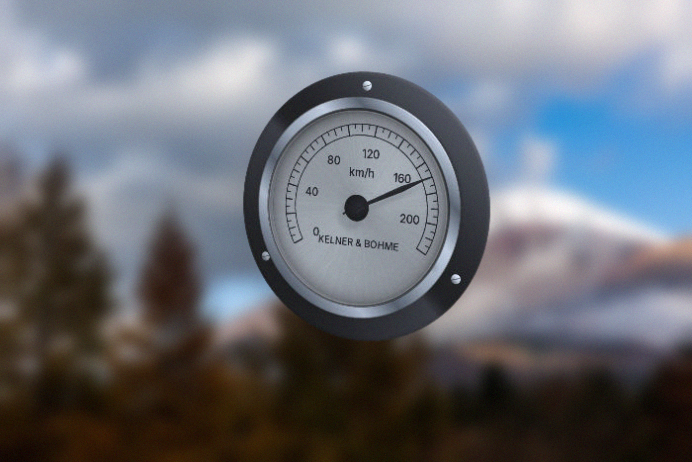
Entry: 170; km/h
